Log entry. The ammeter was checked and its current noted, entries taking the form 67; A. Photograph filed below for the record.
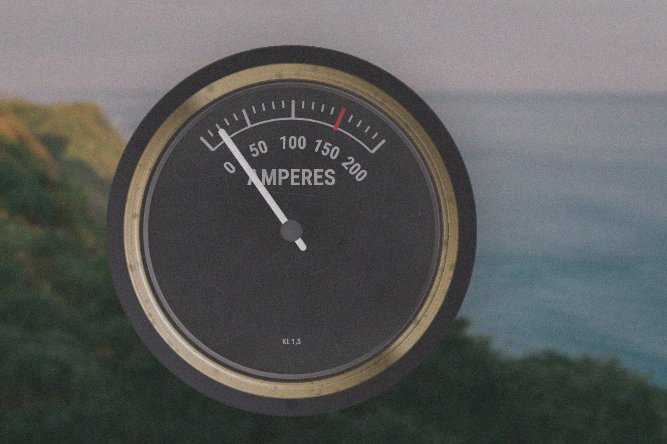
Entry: 20; A
